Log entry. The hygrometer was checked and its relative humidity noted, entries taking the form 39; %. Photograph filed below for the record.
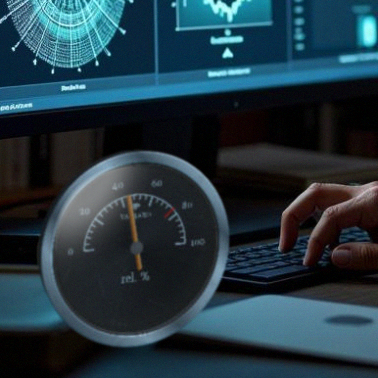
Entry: 44; %
